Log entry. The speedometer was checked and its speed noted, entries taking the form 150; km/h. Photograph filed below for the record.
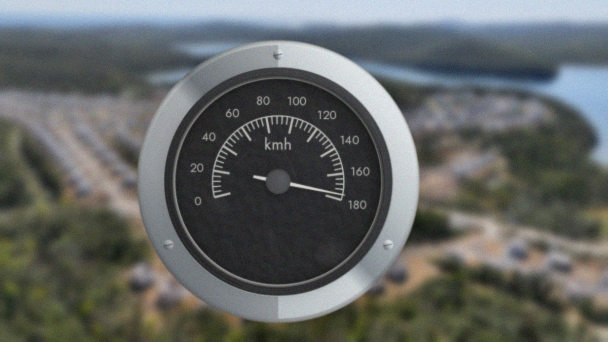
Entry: 176; km/h
